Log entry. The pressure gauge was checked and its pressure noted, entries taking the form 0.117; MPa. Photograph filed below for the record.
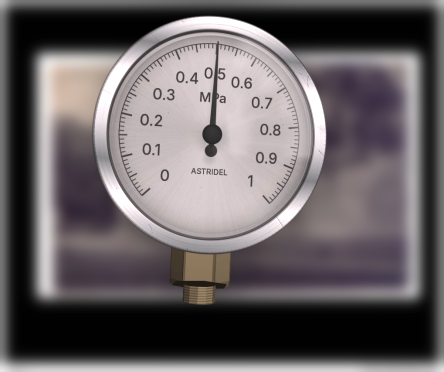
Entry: 0.5; MPa
